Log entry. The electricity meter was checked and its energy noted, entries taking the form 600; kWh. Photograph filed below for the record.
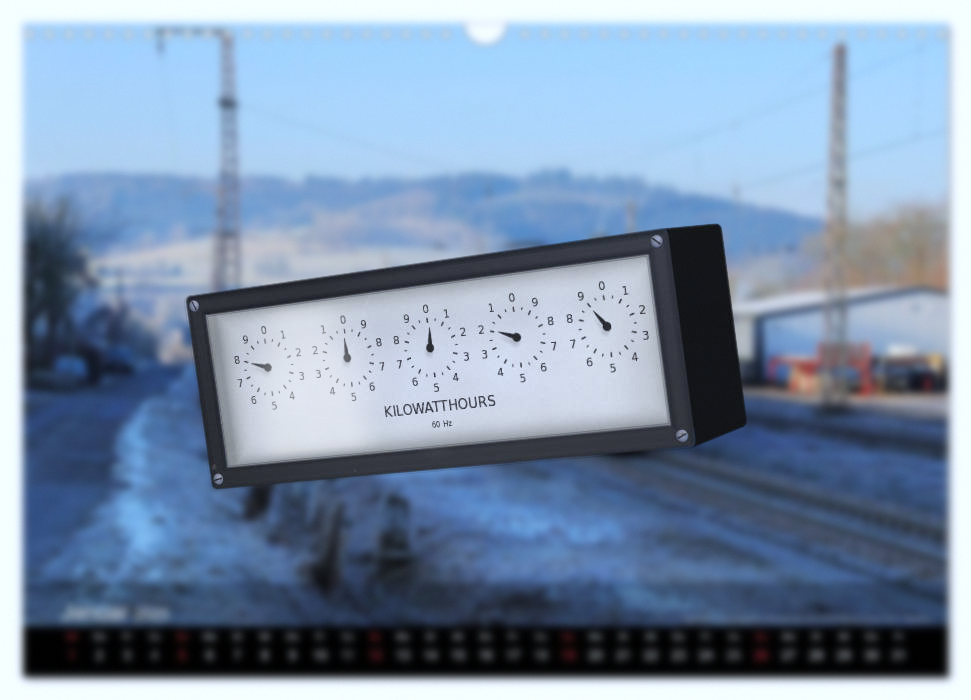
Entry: 80019; kWh
